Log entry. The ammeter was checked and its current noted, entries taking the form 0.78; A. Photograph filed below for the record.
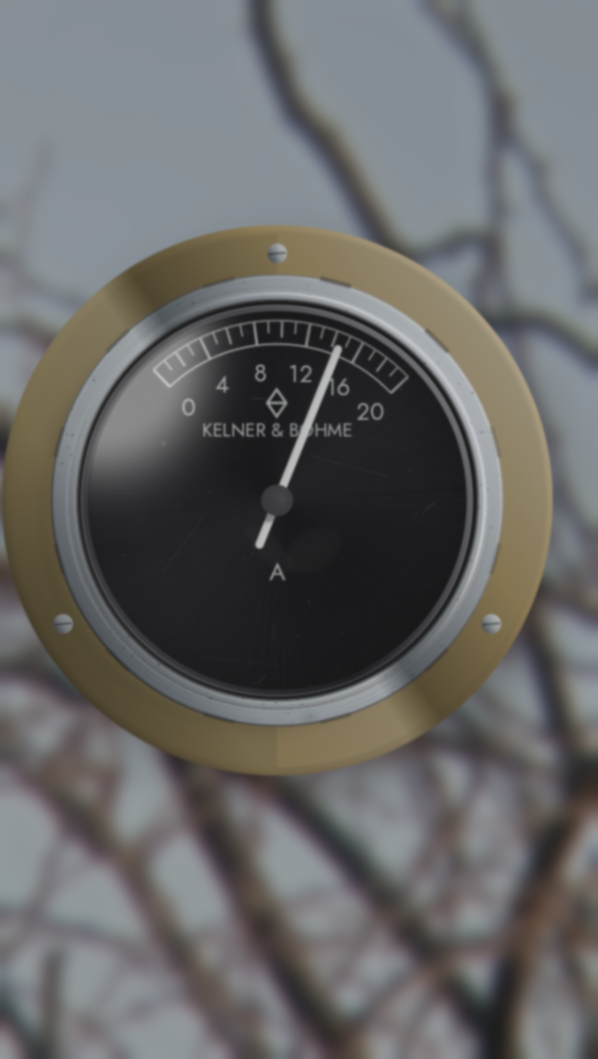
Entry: 14.5; A
